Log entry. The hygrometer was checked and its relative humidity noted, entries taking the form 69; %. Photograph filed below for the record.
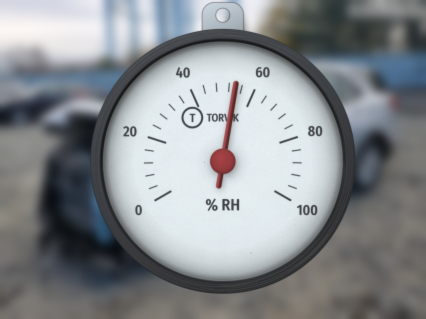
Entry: 54; %
